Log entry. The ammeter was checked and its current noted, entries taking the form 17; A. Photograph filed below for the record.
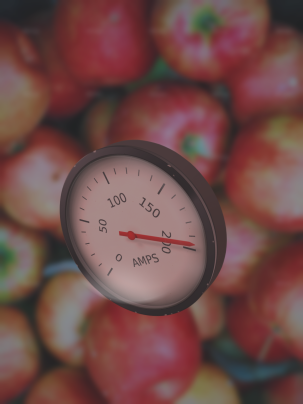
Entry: 195; A
